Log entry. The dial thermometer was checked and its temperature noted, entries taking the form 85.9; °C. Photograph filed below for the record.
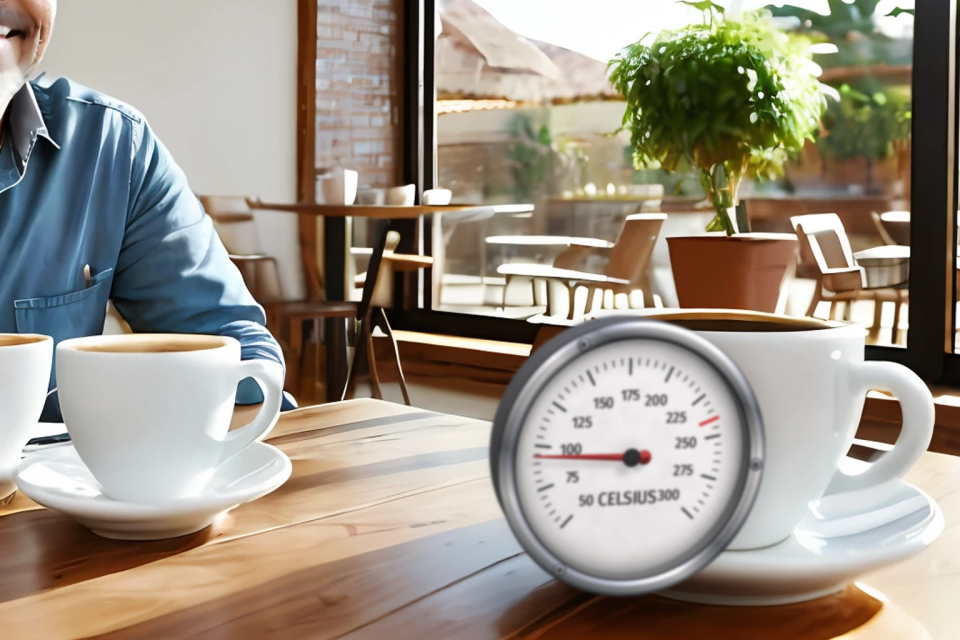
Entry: 95; °C
